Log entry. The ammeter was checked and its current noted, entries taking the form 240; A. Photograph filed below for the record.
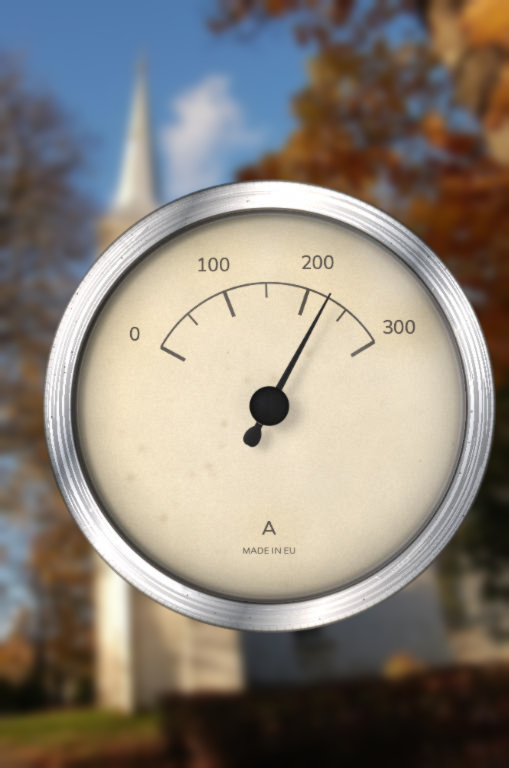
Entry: 225; A
